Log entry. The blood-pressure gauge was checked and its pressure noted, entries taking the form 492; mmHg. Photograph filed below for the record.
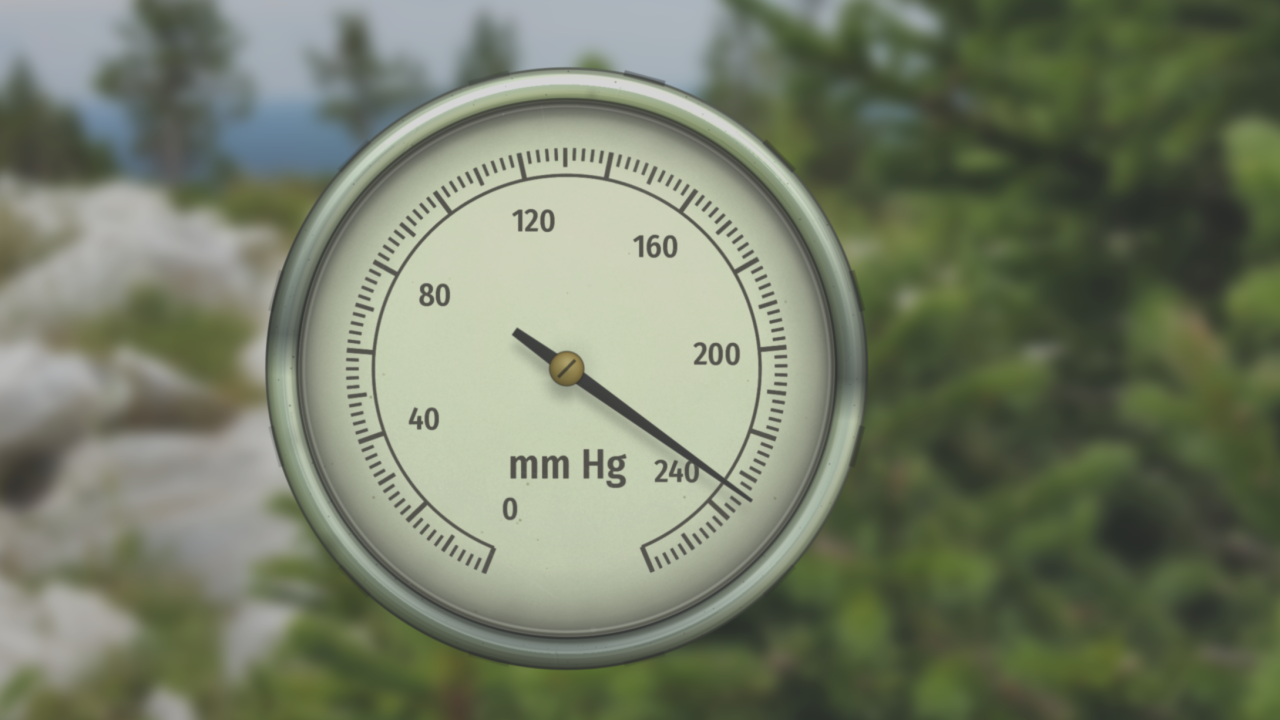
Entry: 234; mmHg
